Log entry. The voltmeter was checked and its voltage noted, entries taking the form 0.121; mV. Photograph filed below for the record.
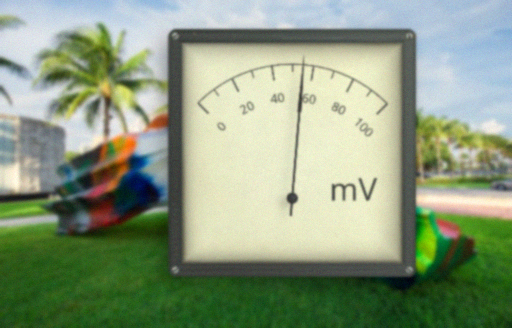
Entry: 55; mV
